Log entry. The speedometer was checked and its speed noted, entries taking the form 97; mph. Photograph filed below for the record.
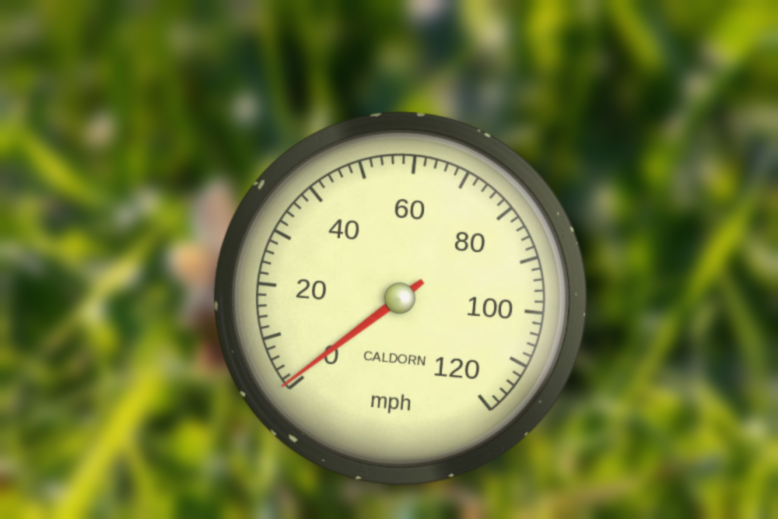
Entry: 1; mph
